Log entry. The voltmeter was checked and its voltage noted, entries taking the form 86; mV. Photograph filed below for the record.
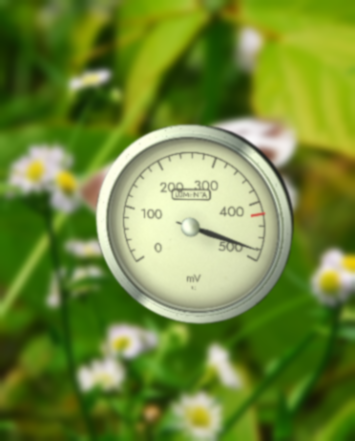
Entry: 480; mV
